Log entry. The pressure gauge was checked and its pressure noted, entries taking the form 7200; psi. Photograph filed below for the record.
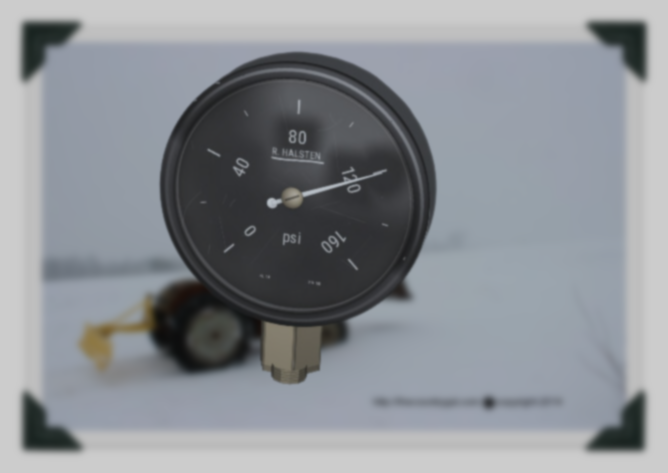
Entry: 120; psi
